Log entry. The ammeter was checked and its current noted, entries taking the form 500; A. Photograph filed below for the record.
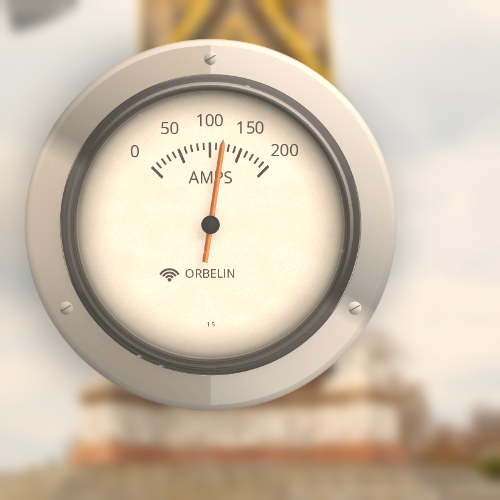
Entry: 120; A
